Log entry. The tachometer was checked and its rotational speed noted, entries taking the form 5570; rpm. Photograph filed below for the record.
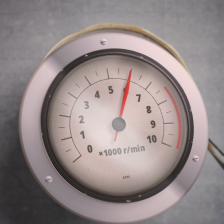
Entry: 6000; rpm
